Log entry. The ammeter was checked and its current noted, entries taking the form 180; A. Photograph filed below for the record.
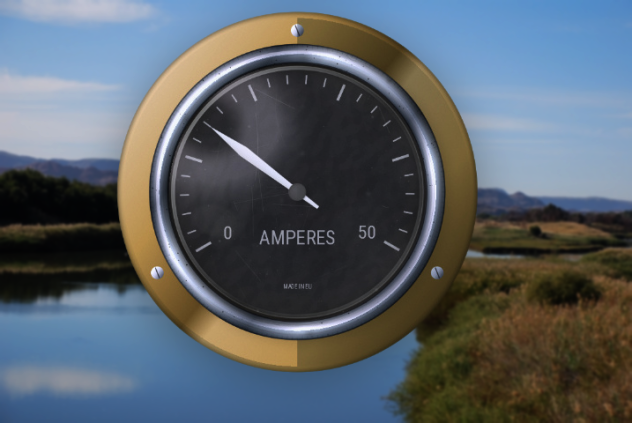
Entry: 14; A
